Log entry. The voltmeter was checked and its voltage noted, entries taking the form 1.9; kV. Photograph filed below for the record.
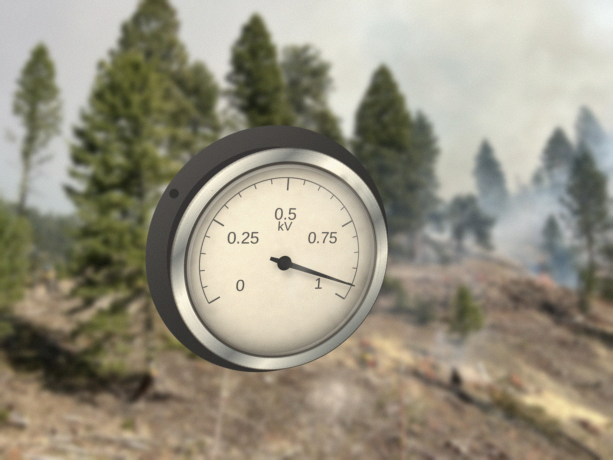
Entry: 0.95; kV
